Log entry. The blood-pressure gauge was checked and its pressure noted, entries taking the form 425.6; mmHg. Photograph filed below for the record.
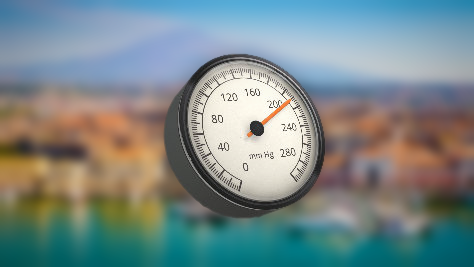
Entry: 210; mmHg
